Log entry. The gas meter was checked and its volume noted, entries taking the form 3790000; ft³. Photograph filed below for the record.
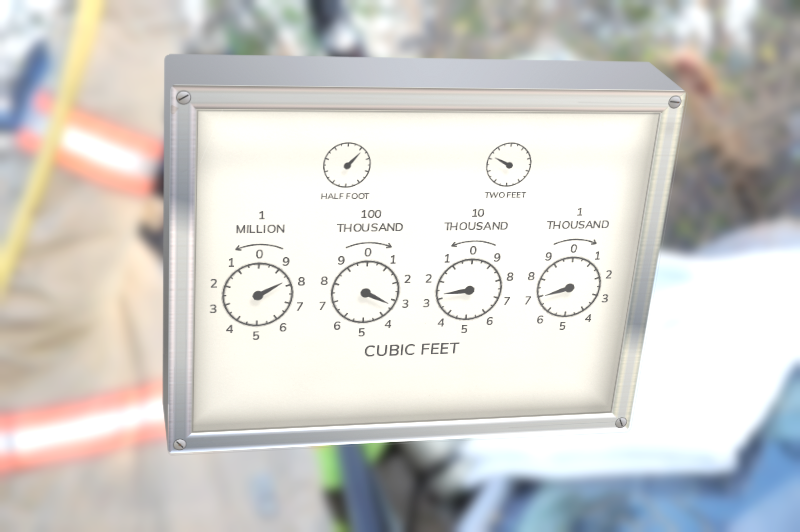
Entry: 832700; ft³
